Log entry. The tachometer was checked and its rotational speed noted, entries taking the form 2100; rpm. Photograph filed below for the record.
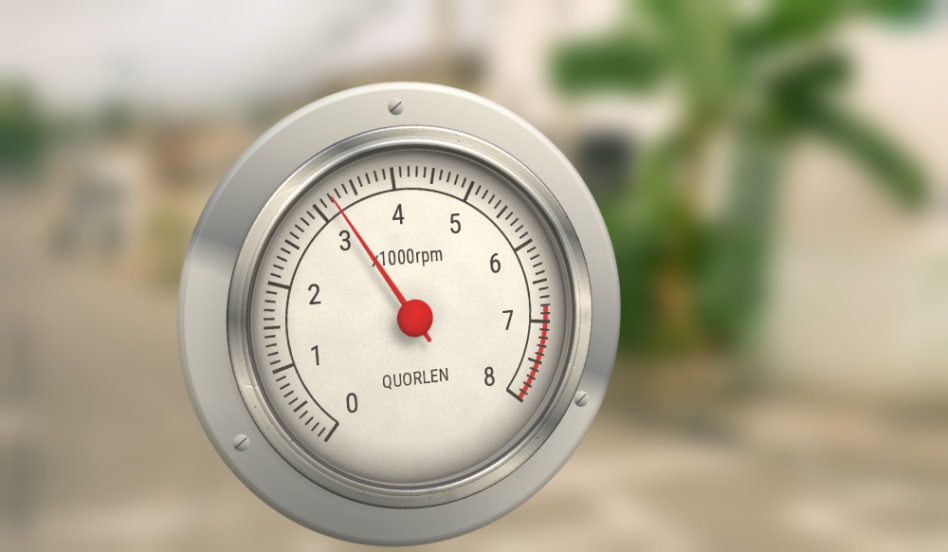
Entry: 3200; rpm
